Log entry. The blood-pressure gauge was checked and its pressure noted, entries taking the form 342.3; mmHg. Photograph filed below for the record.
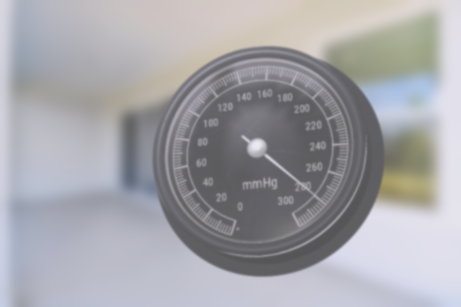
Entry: 280; mmHg
